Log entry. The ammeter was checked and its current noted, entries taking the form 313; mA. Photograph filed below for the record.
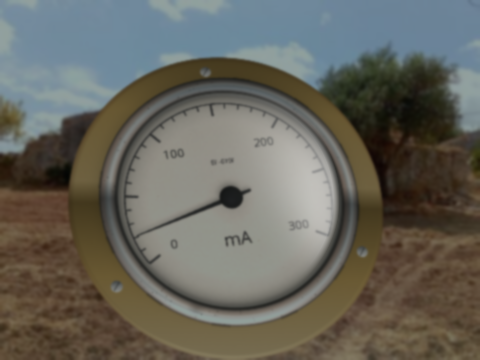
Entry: 20; mA
